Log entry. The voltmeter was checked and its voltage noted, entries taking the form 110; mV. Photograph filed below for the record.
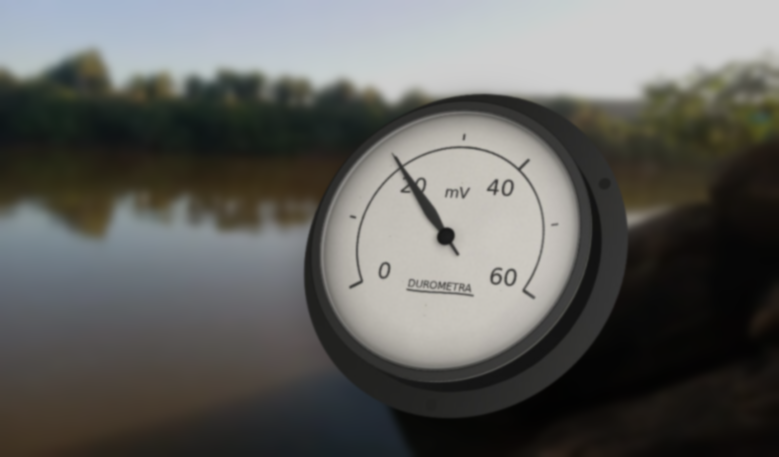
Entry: 20; mV
